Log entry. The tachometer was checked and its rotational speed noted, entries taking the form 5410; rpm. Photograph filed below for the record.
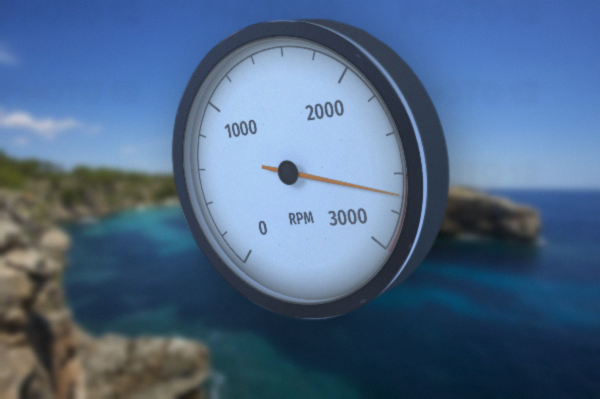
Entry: 2700; rpm
